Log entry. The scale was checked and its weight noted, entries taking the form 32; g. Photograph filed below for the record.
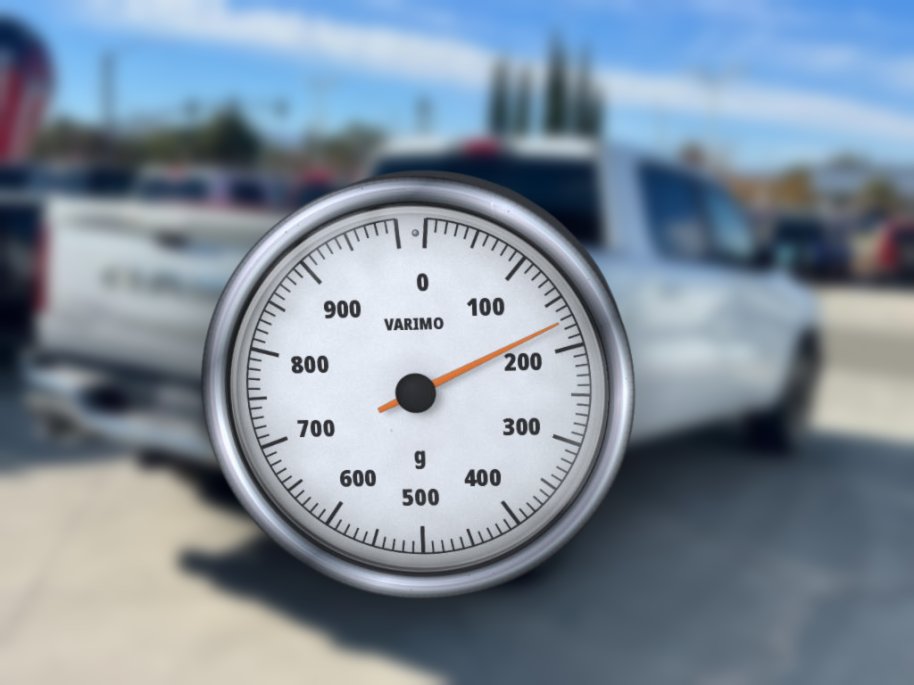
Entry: 170; g
